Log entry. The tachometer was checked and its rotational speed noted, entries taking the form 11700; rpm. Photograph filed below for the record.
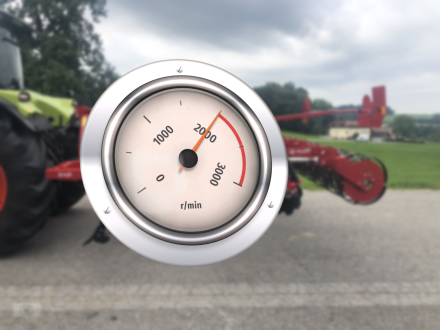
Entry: 2000; rpm
